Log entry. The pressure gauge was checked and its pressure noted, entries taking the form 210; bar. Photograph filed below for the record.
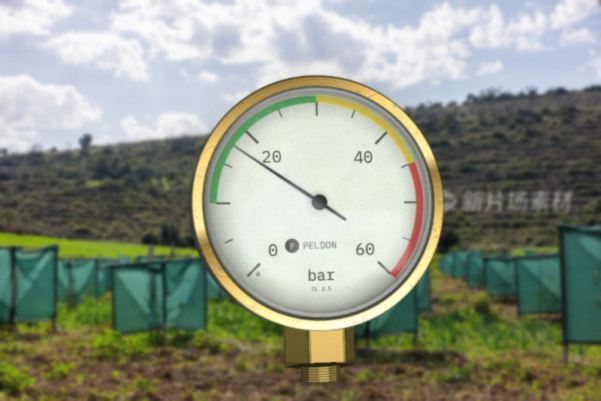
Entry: 17.5; bar
